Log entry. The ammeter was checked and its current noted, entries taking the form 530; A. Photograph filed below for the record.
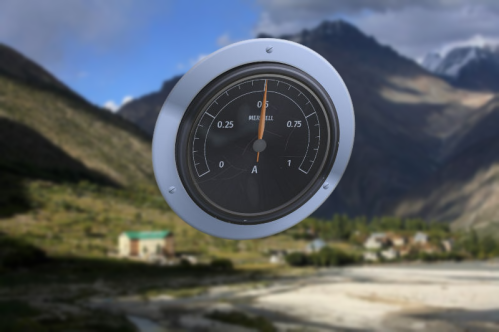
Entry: 0.5; A
